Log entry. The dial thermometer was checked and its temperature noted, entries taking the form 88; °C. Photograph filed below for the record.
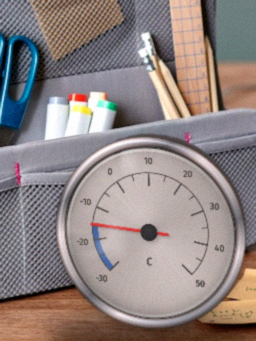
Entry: -15; °C
